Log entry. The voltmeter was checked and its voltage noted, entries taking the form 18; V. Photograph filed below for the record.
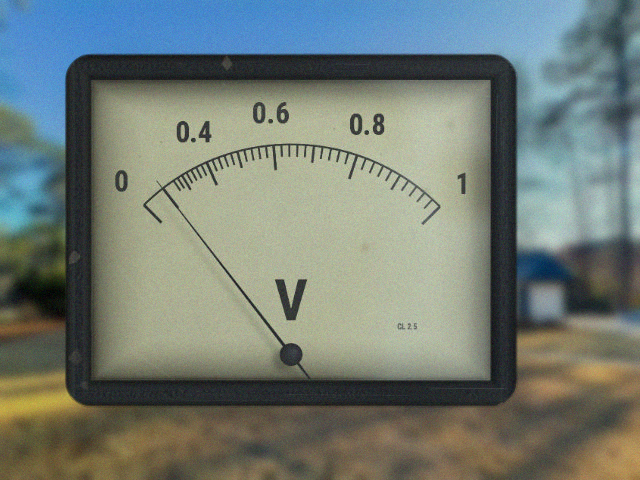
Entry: 0.2; V
